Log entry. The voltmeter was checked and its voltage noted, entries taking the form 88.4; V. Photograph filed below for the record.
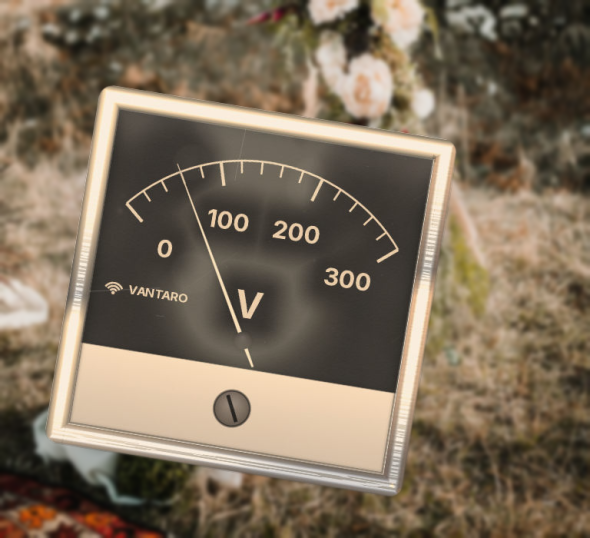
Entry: 60; V
